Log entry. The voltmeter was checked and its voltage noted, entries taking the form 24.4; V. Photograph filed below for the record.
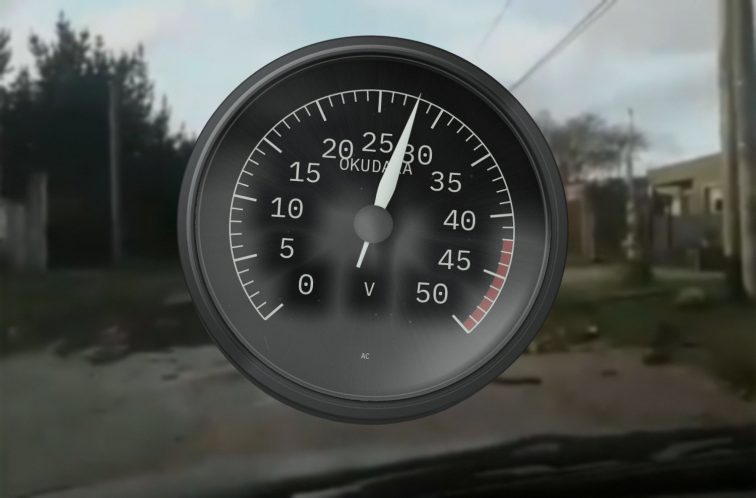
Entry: 28; V
